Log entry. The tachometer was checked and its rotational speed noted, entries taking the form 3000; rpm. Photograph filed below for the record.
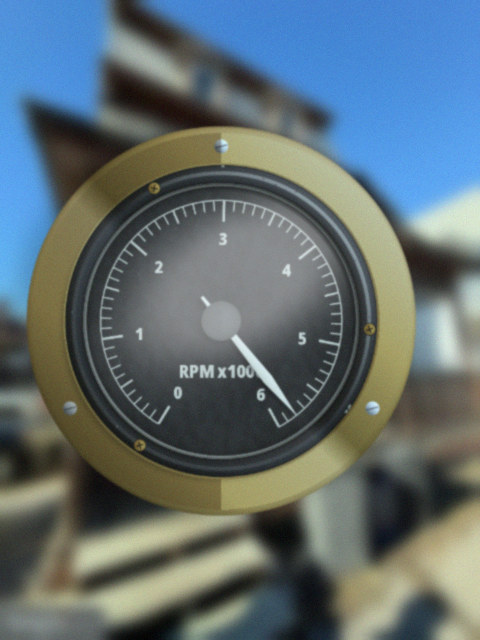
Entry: 5800; rpm
